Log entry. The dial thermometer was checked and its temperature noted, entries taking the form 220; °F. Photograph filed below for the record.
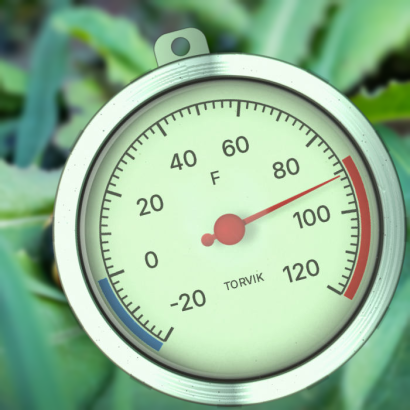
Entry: 91; °F
